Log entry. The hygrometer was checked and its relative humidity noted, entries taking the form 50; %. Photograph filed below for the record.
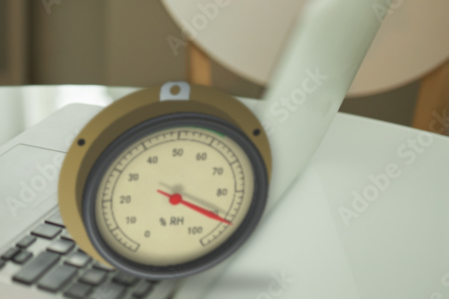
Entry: 90; %
